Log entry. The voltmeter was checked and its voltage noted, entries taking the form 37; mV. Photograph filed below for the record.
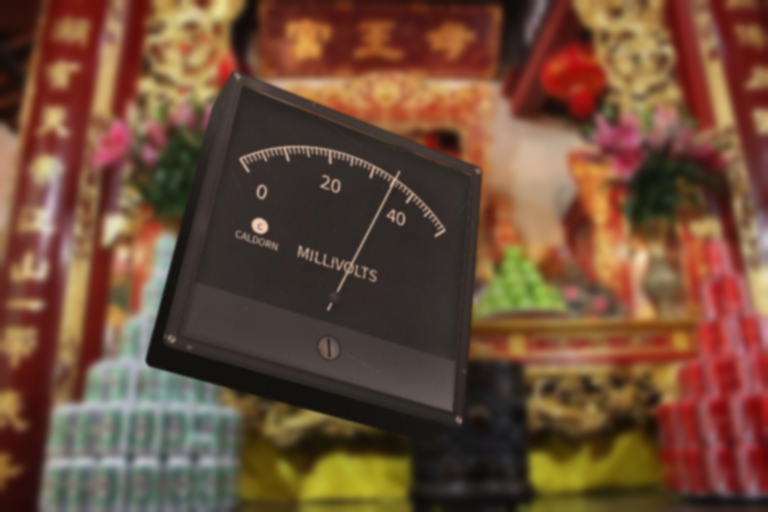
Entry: 35; mV
